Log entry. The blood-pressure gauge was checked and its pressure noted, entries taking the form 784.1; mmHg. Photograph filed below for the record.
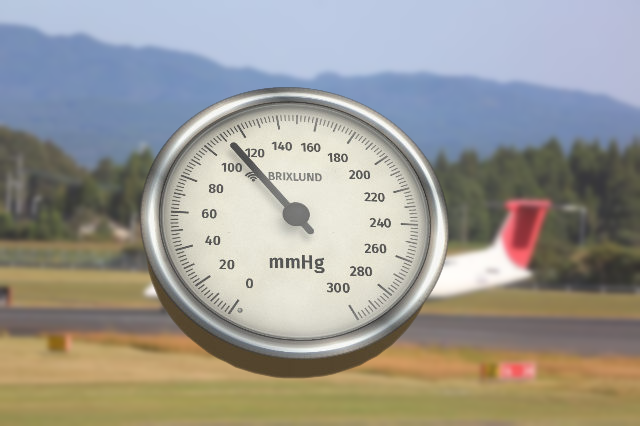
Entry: 110; mmHg
